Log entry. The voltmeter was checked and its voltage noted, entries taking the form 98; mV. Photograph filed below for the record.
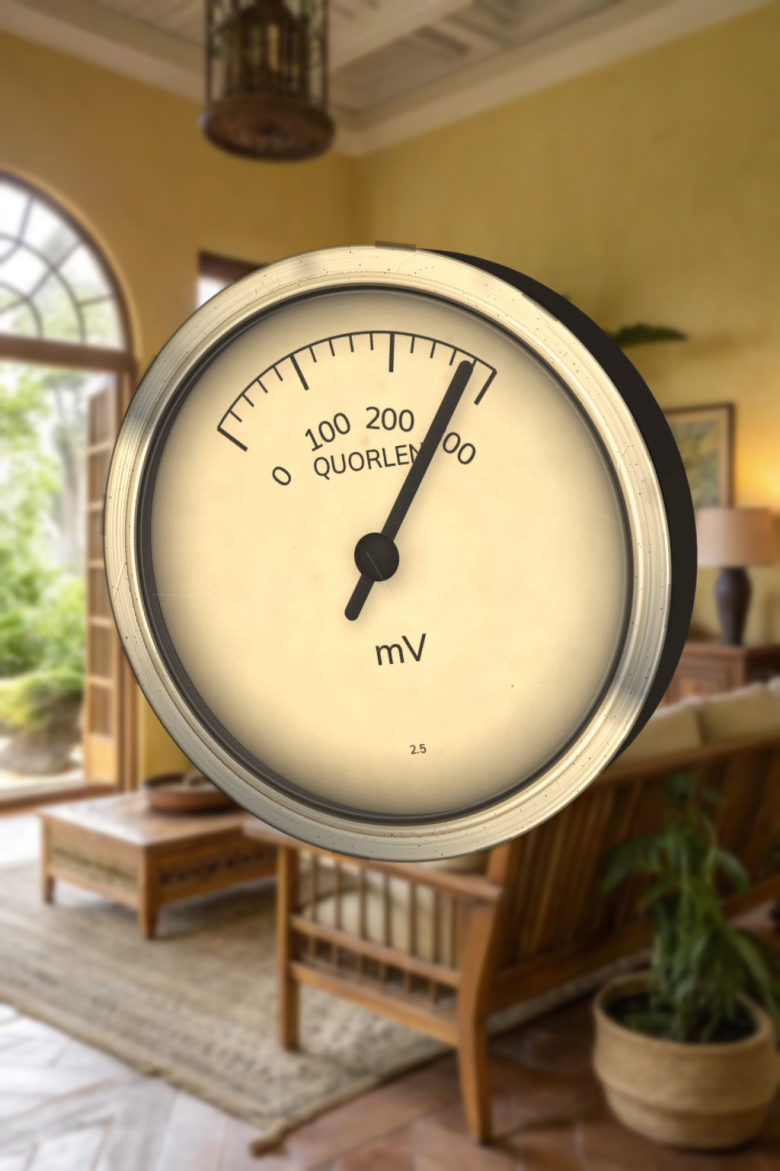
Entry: 280; mV
